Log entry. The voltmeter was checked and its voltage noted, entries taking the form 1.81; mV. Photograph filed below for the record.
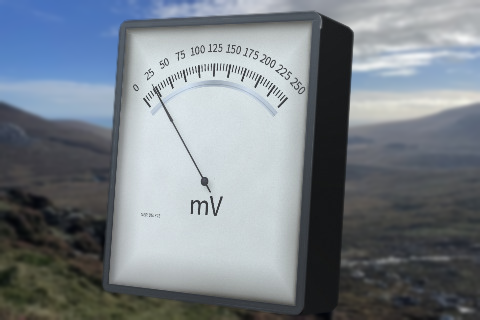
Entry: 25; mV
